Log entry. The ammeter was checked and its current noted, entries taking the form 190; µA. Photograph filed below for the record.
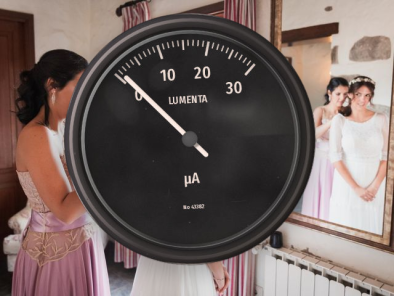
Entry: 1; µA
